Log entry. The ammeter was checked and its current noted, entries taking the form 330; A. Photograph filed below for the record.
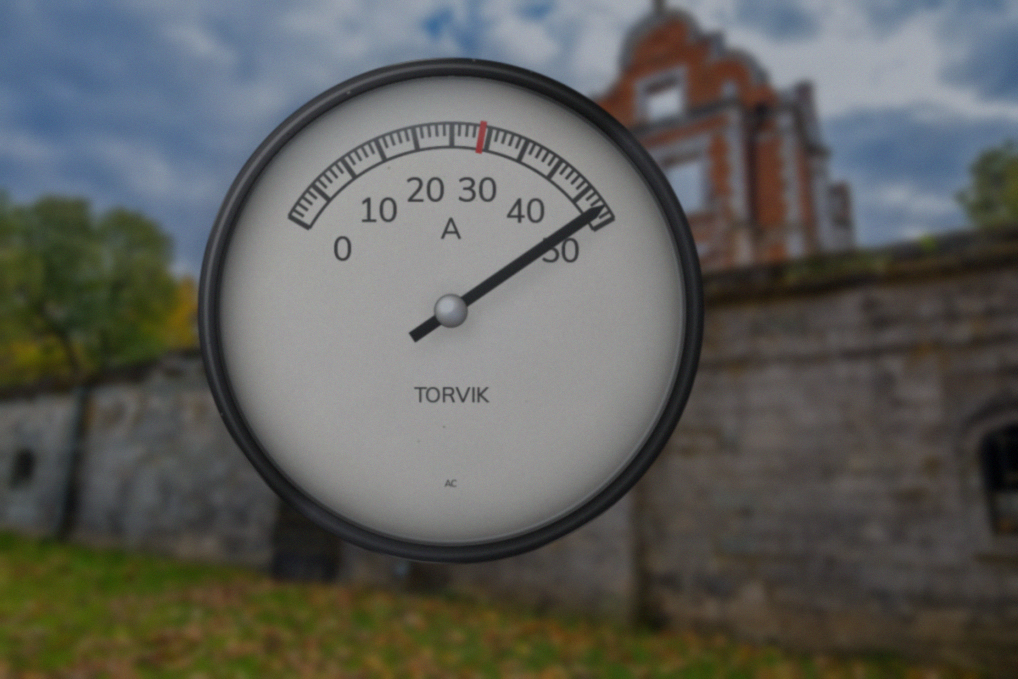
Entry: 48; A
